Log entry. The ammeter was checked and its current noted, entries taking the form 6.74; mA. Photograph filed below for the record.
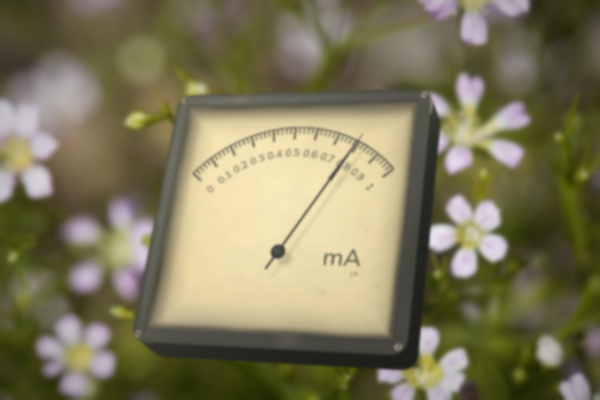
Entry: 0.8; mA
